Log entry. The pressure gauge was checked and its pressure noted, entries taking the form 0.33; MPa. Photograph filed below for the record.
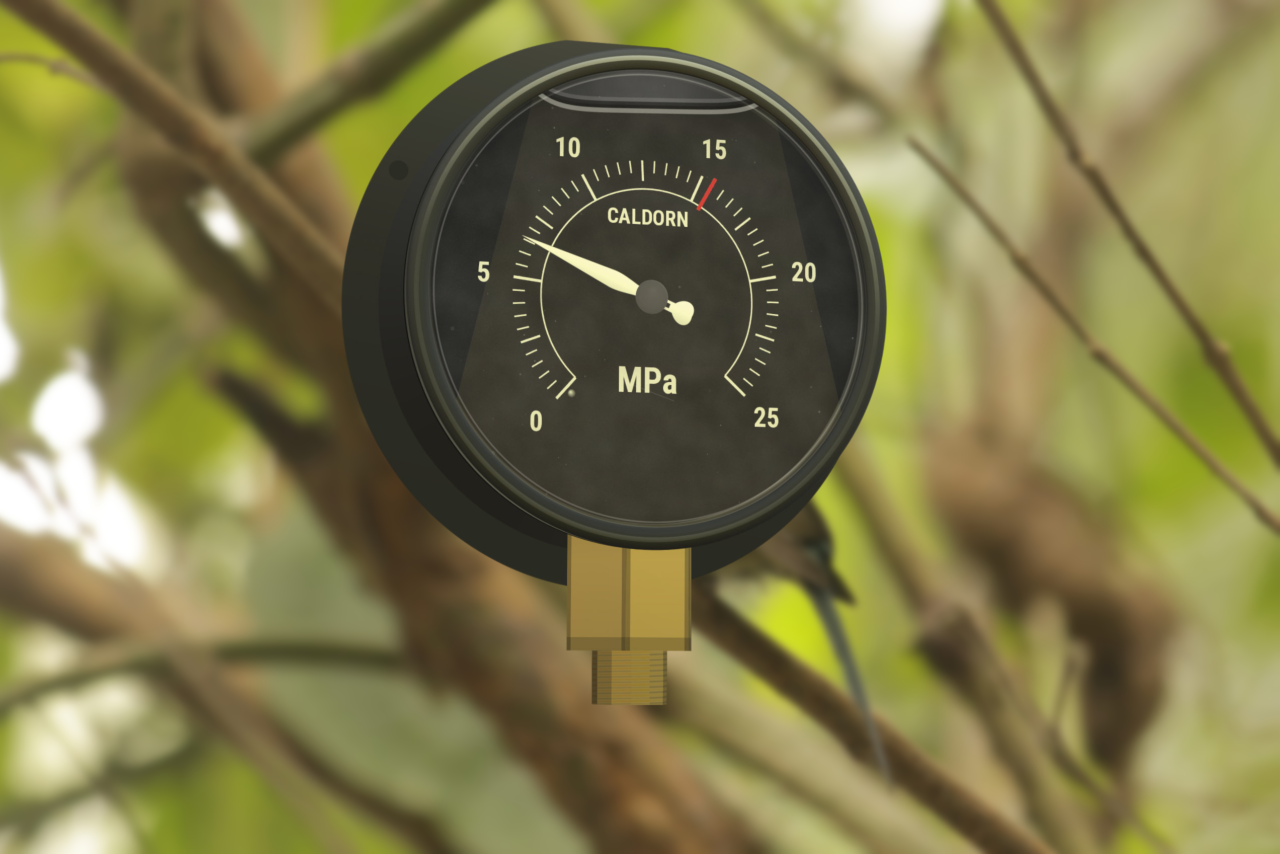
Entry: 6.5; MPa
